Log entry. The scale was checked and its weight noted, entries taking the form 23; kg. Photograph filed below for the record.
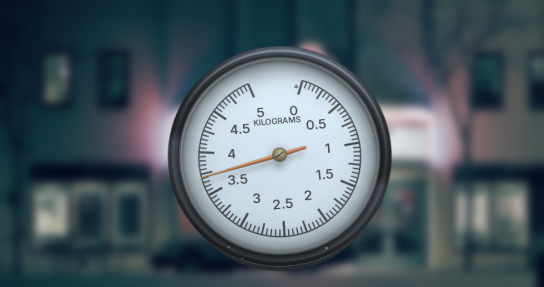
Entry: 3.7; kg
